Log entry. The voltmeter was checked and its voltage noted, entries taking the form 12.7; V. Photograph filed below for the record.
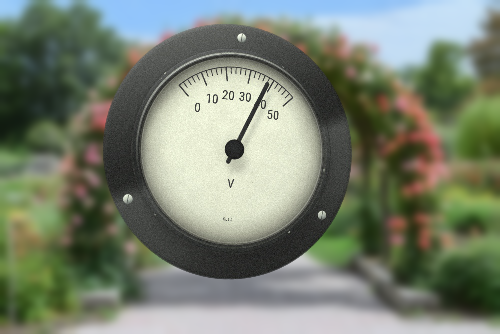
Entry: 38; V
